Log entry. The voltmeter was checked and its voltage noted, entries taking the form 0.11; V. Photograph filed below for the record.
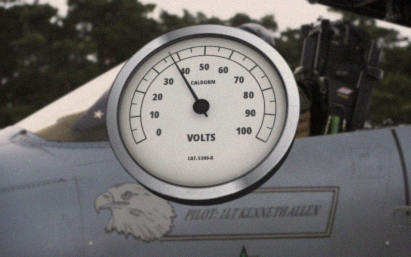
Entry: 37.5; V
